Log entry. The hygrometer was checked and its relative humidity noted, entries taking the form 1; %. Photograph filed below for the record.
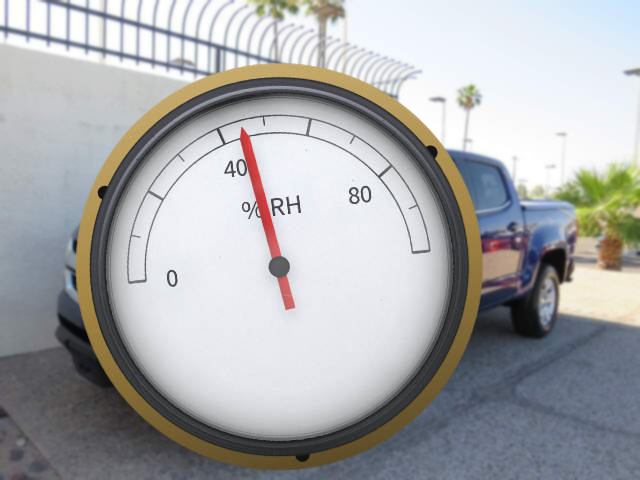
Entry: 45; %
